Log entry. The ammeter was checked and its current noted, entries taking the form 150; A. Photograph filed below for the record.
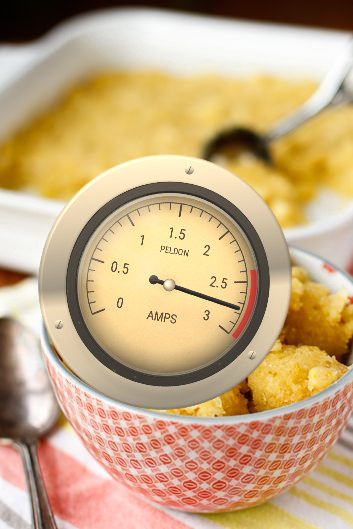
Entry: 2.75; A
